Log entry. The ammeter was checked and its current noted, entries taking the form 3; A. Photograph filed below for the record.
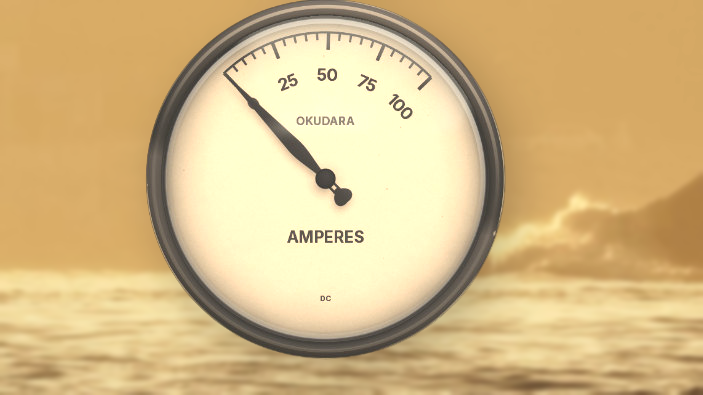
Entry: 0; A
